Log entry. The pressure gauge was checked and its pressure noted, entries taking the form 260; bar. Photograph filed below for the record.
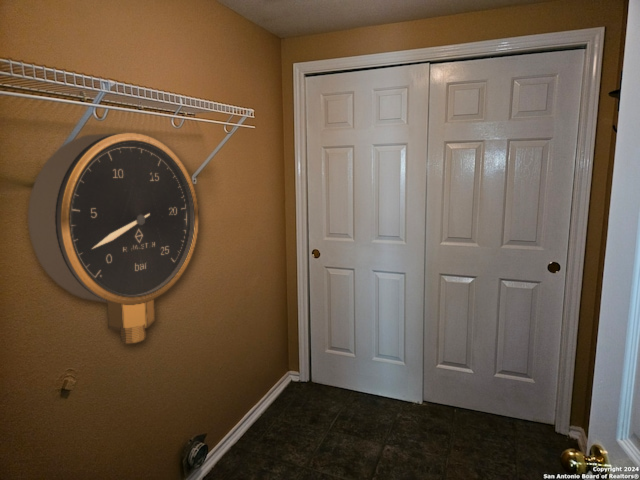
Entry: 2; bar
